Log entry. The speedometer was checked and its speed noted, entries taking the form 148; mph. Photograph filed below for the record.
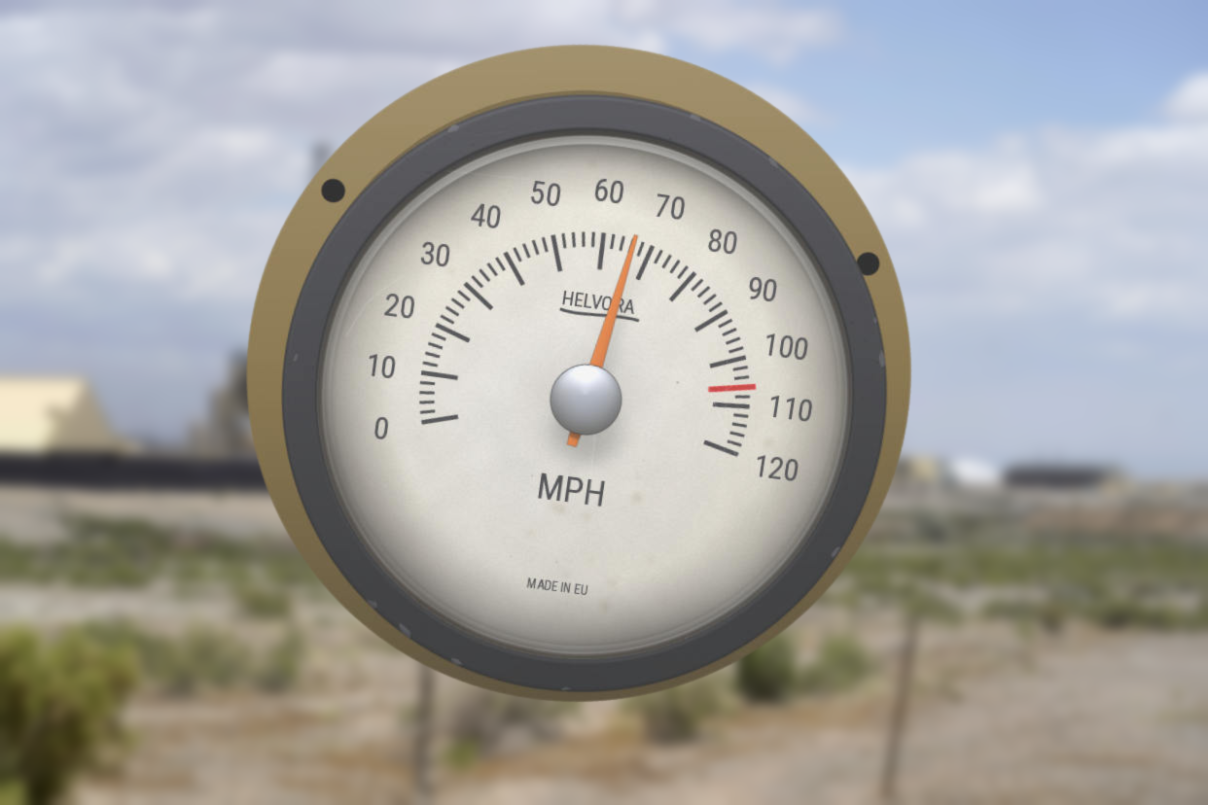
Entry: 66; mph
